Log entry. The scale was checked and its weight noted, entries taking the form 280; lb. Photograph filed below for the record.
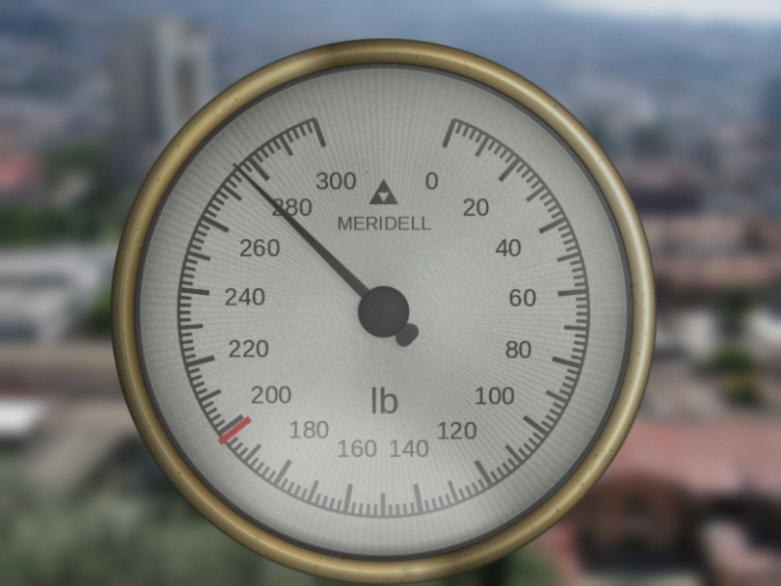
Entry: 276; lb
